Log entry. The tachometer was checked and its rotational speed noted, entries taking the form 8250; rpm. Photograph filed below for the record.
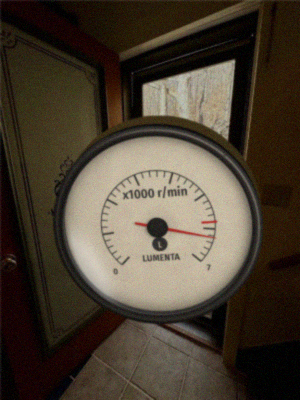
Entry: 6200; rpm
